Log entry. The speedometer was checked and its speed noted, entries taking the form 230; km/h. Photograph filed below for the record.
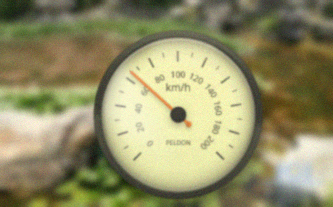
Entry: 65; km/h
